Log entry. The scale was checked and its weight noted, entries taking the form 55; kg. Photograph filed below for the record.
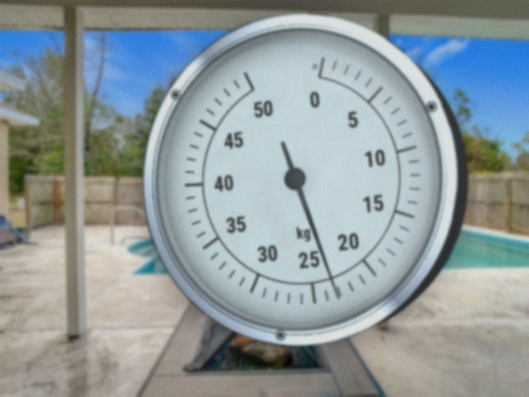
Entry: 23; kg
